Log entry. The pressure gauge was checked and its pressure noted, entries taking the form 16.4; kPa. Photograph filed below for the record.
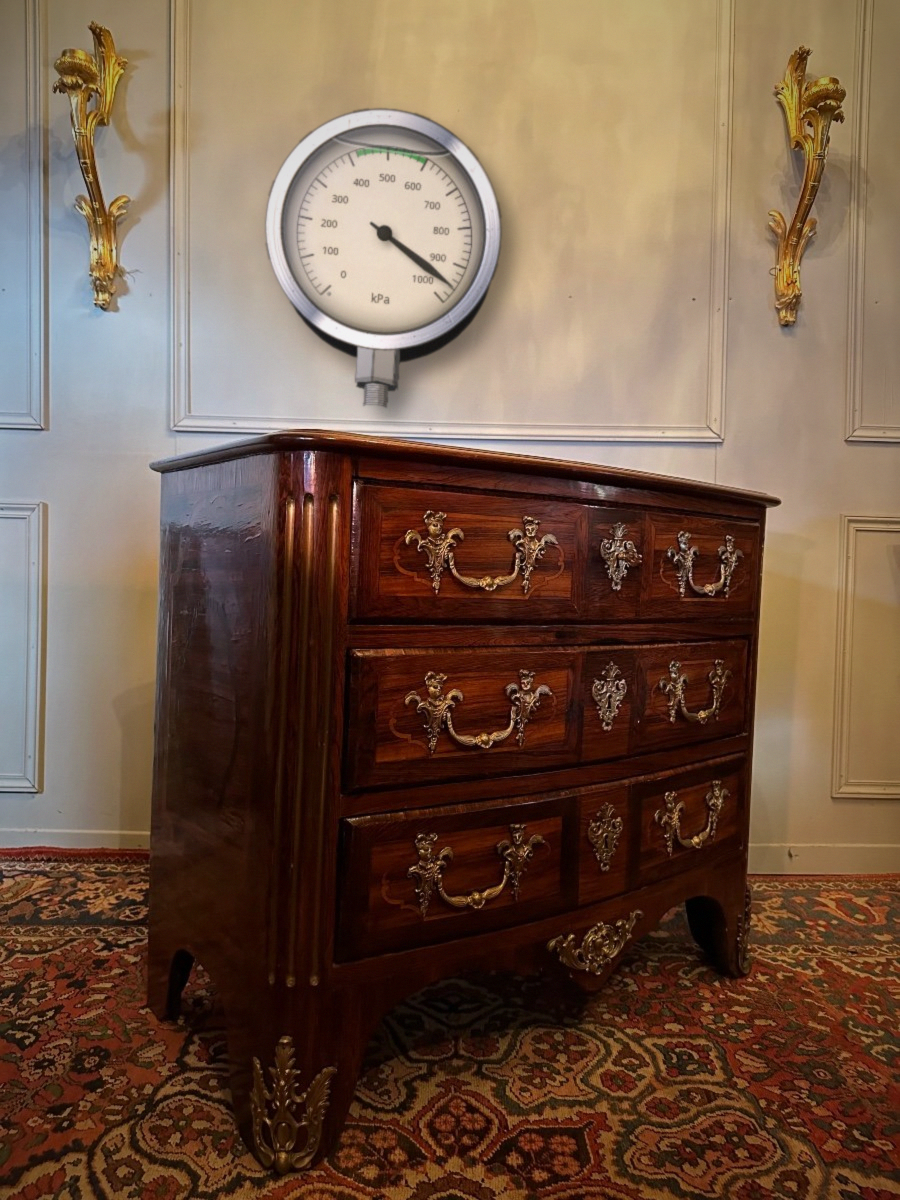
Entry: 960; kPa
